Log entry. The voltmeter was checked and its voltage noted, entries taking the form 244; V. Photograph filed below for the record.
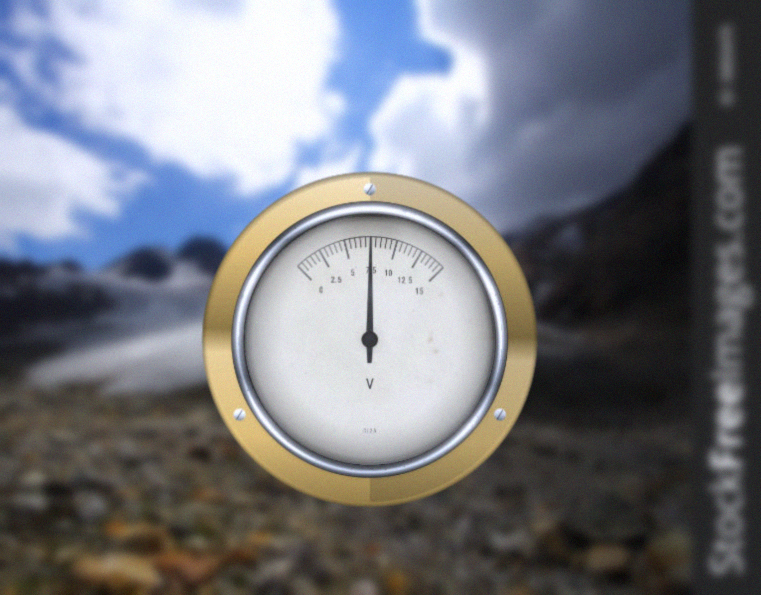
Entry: 7.5; V
